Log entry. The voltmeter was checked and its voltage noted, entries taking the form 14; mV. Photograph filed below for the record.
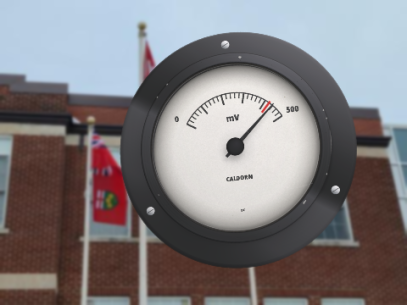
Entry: 440; mV
